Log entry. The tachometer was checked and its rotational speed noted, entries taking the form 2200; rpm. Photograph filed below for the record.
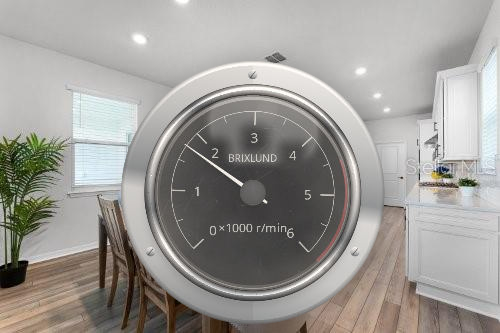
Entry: 1750; rpm
